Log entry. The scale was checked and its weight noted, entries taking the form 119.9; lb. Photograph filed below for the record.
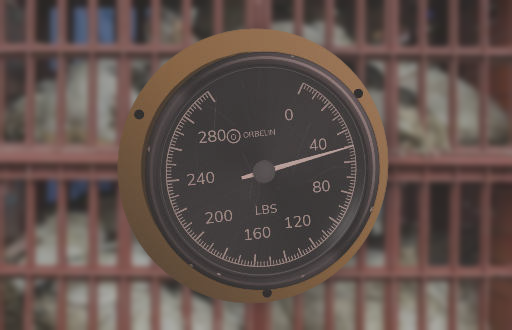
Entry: 50; lb
